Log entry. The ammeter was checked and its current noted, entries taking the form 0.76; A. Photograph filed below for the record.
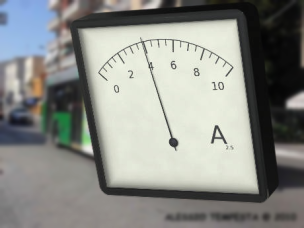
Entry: 4; A
